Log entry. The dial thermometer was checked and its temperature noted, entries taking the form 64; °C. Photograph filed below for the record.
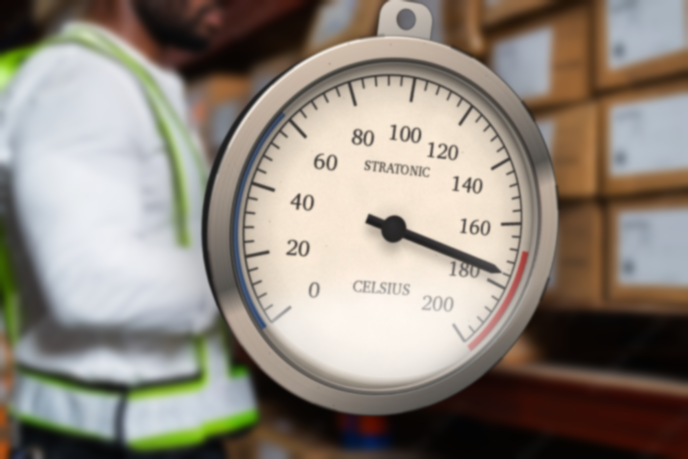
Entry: 176; °C
